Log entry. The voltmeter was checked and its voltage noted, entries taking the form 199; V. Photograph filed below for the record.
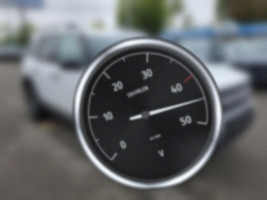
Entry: 45; V
